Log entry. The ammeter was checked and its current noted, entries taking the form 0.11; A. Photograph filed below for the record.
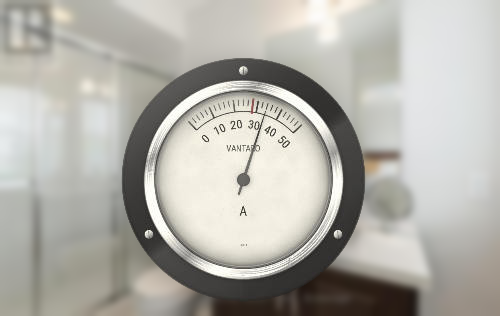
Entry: 34; A
